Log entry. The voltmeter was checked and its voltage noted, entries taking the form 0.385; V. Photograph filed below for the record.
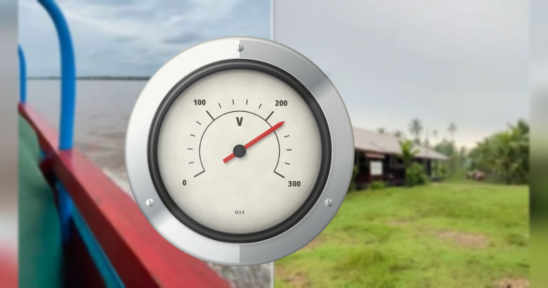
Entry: 220; V
